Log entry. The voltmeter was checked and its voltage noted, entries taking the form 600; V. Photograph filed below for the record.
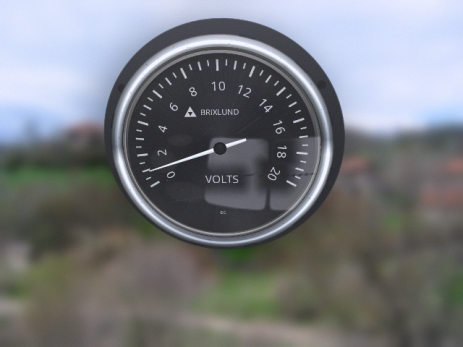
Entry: 1; V
